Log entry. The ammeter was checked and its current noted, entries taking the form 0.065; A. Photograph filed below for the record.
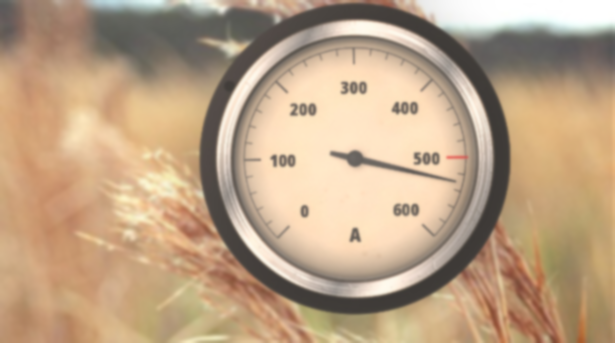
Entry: 530; A
